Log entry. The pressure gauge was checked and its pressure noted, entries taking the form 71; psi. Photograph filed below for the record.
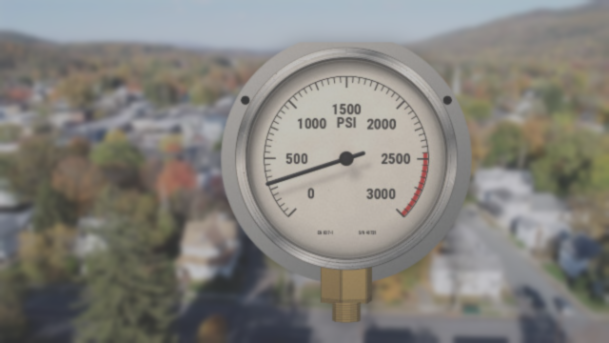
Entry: 300; psi
